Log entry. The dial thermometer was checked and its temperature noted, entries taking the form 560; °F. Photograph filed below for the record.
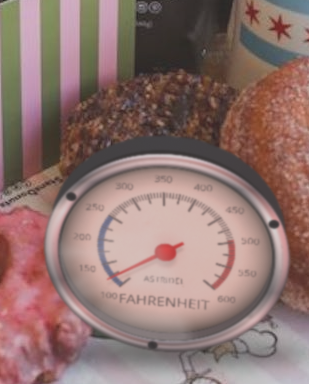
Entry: 125; °F
